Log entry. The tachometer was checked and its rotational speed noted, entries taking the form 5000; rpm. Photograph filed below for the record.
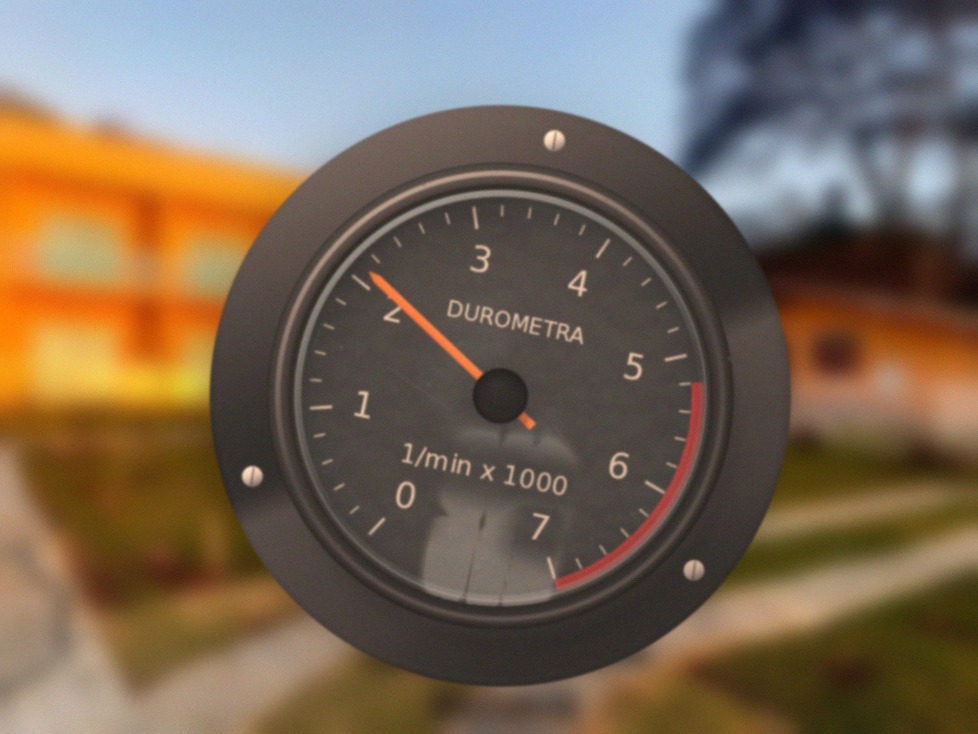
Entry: 2100; rpm
